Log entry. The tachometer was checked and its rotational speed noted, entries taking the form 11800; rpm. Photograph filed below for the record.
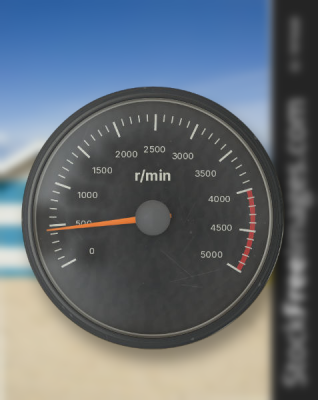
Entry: 450; rpm
